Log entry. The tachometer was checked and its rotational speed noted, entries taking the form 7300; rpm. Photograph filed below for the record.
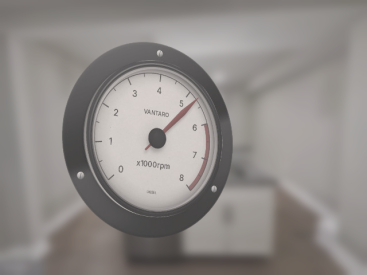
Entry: 5250; rpm
